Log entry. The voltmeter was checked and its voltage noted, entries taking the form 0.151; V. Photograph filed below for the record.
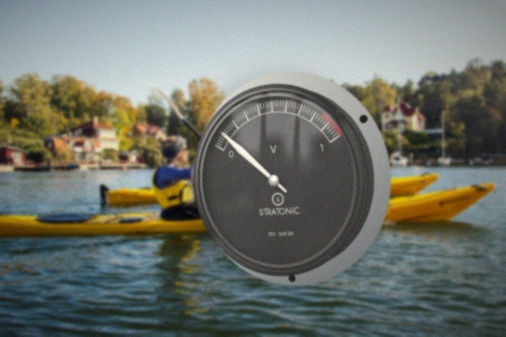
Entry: 0.1; V
